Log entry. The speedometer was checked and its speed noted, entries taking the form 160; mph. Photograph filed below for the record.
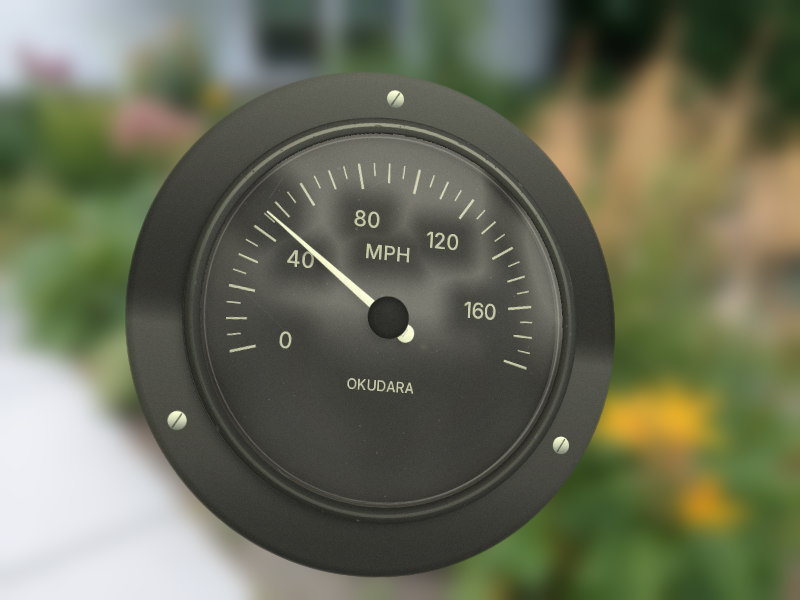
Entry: 45; mph
